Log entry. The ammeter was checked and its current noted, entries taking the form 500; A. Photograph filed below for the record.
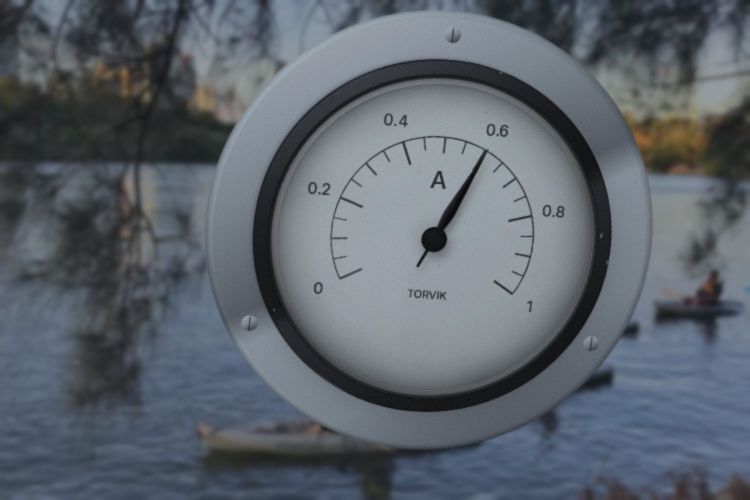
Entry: 0.6; A
